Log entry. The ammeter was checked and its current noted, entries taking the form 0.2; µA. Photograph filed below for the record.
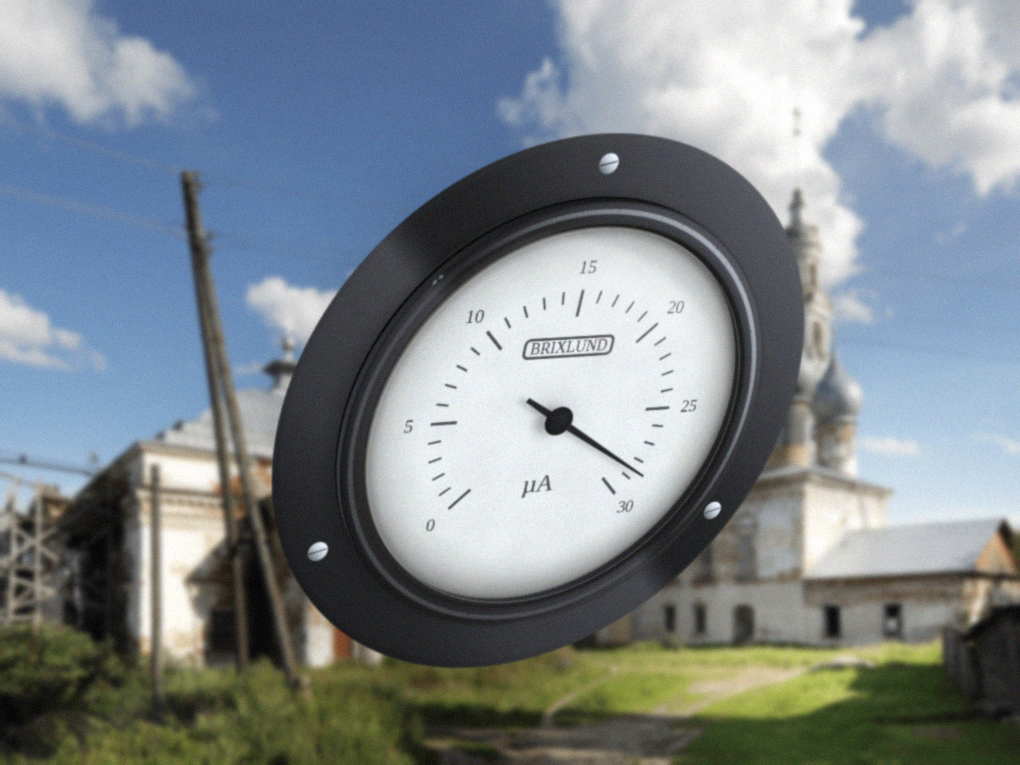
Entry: 28.5; µA
